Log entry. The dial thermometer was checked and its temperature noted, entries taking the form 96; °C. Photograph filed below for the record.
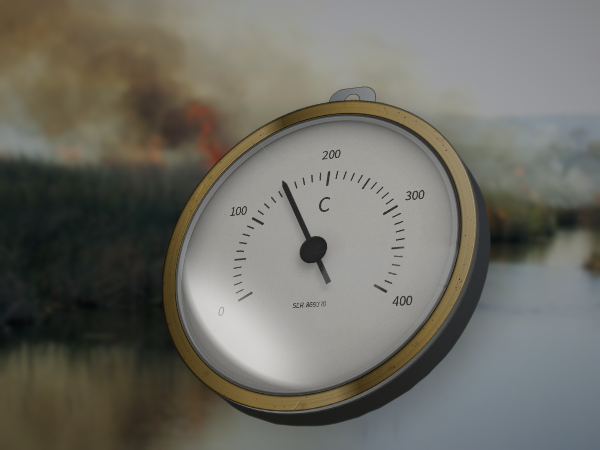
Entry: 150; °C
